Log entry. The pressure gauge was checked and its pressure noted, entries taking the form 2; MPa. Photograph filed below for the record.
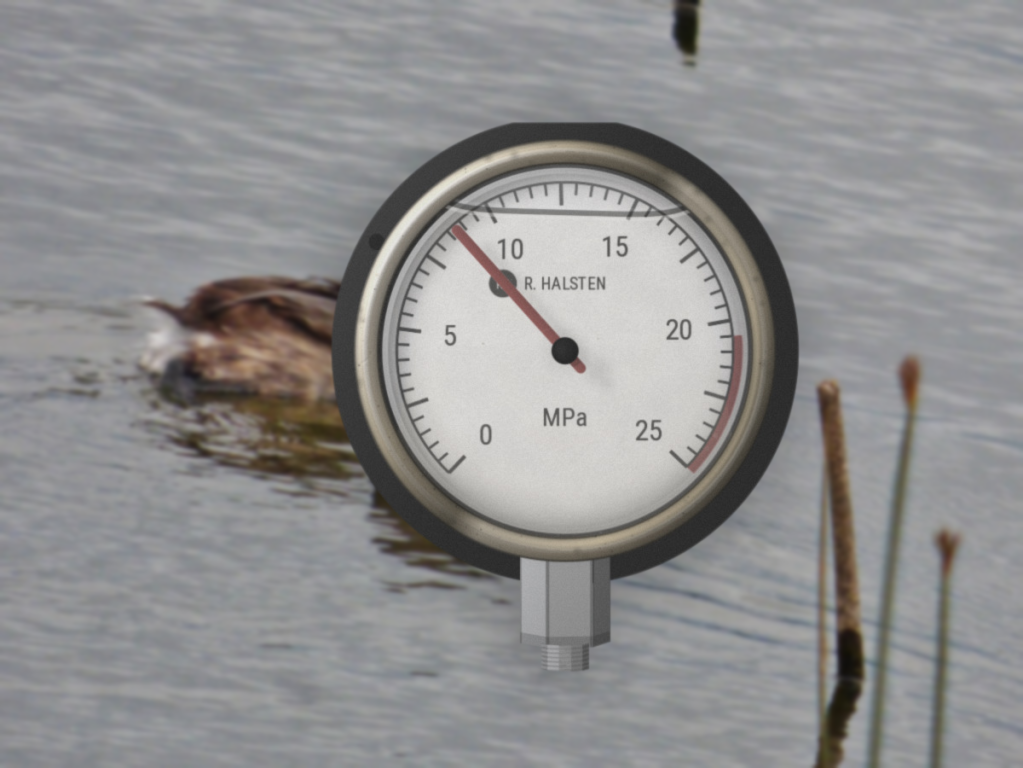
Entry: 8.75; MPa
